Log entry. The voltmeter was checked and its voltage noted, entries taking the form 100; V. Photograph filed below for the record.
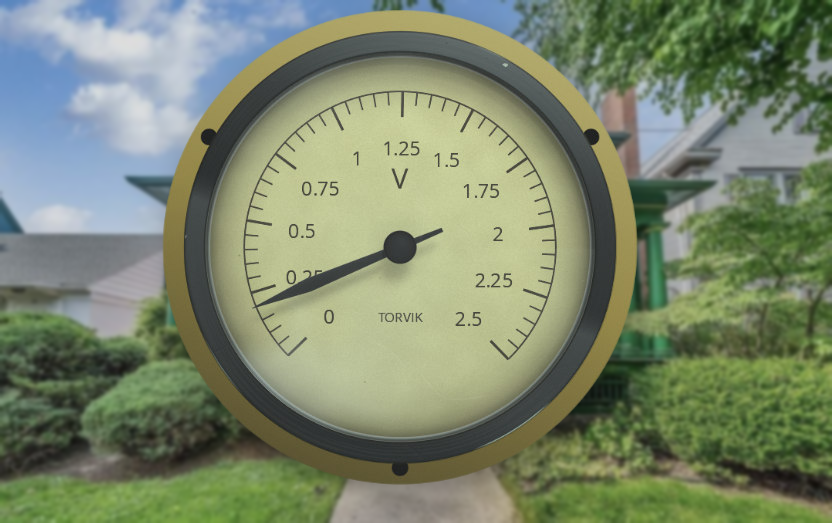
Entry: 0.2; V
